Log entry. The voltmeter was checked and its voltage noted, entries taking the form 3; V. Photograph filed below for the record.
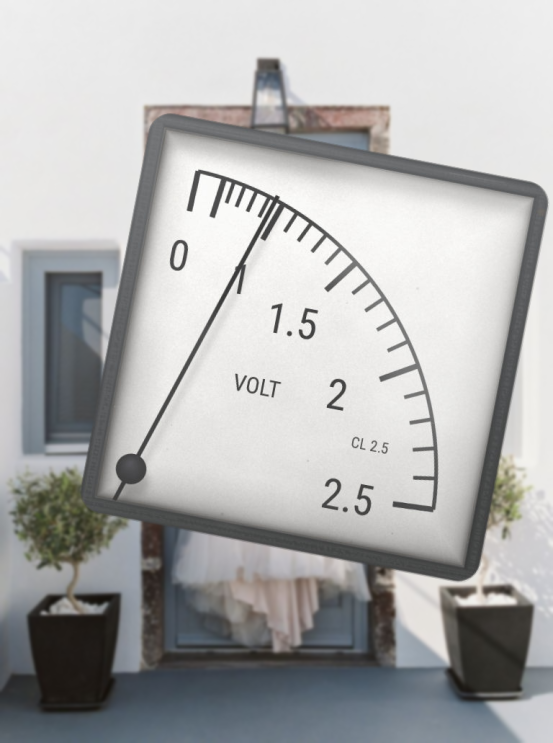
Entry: 0.95; V
